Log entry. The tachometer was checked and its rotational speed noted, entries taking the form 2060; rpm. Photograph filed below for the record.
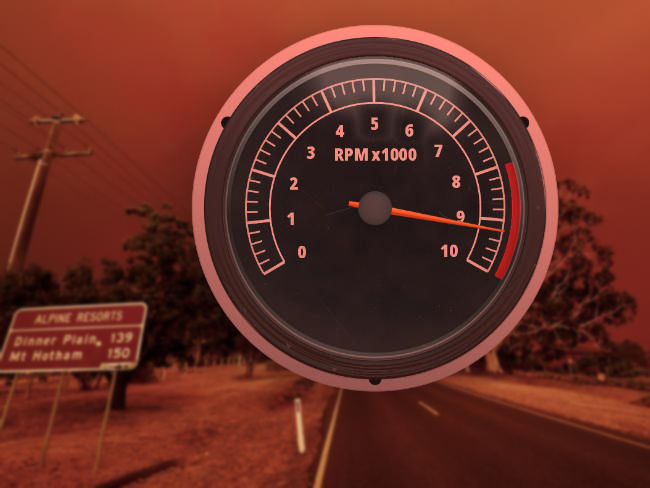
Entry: 9200; rpm
